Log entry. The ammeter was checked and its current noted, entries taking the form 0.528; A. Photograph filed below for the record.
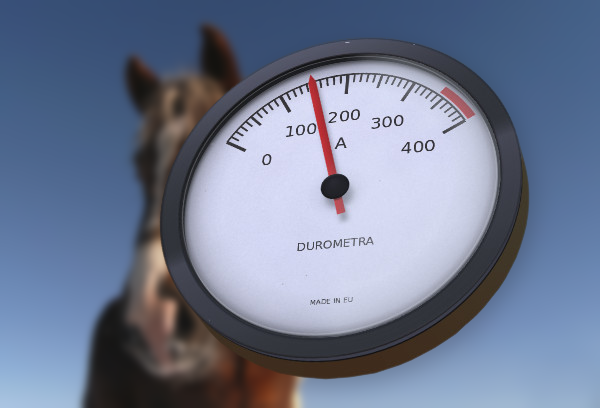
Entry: 150; A
